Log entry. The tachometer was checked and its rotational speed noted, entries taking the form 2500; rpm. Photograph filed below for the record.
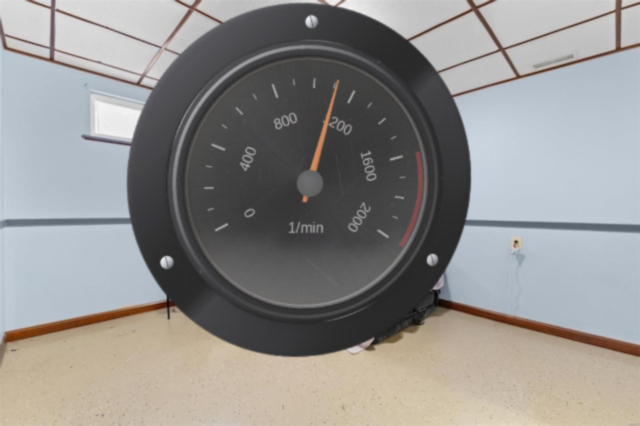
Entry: 1100; rpm
